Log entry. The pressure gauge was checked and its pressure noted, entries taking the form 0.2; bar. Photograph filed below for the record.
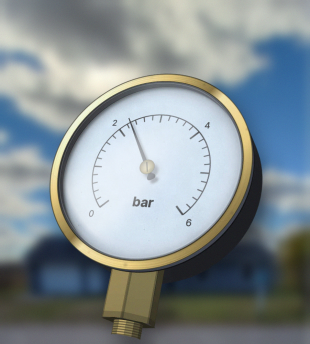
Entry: 2.3; bar
